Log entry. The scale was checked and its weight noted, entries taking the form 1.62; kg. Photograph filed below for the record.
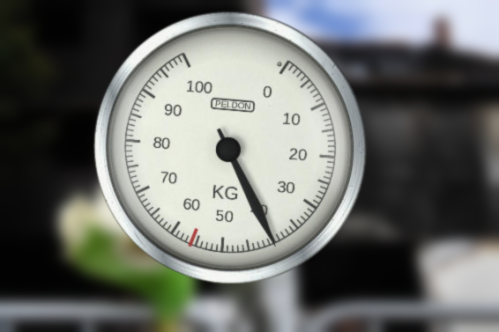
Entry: 40; kg
